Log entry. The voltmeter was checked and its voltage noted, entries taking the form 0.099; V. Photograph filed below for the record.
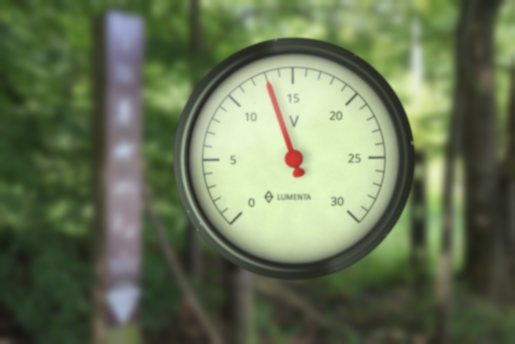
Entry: 13; V
